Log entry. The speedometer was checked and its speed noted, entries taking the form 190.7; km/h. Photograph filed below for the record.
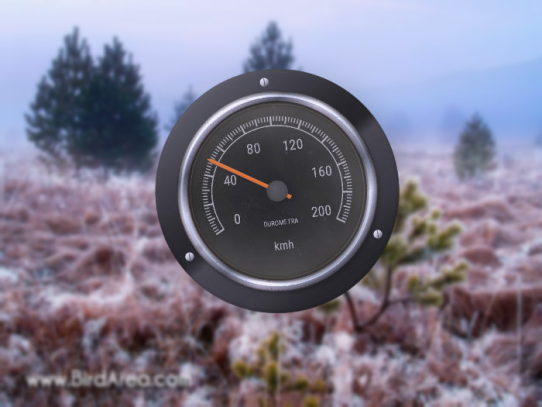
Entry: 50; km/h
